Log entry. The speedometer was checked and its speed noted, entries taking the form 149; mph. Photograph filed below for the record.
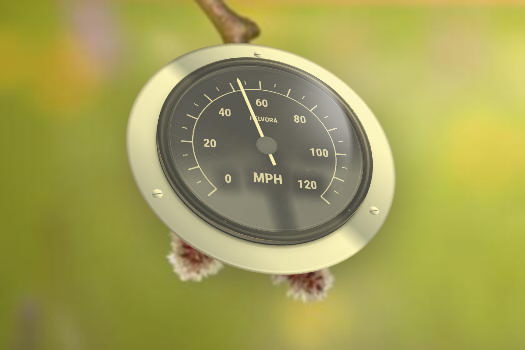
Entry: 52.5; mph
